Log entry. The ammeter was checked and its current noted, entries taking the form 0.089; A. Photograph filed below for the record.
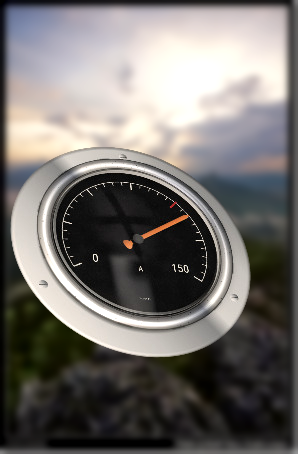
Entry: 110; A
